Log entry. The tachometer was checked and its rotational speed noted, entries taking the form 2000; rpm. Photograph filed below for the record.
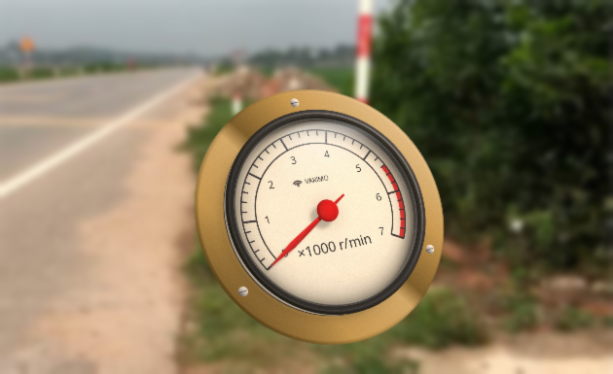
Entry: 0; rpm
